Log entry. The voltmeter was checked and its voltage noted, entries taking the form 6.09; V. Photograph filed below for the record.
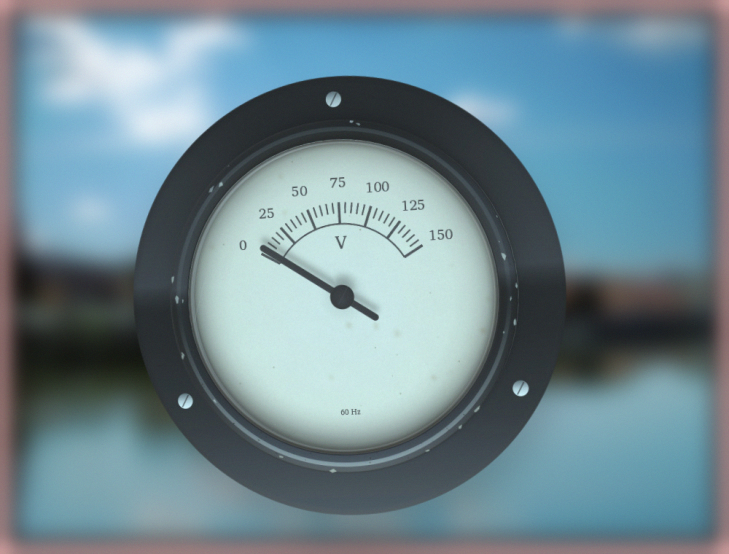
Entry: 5; V
